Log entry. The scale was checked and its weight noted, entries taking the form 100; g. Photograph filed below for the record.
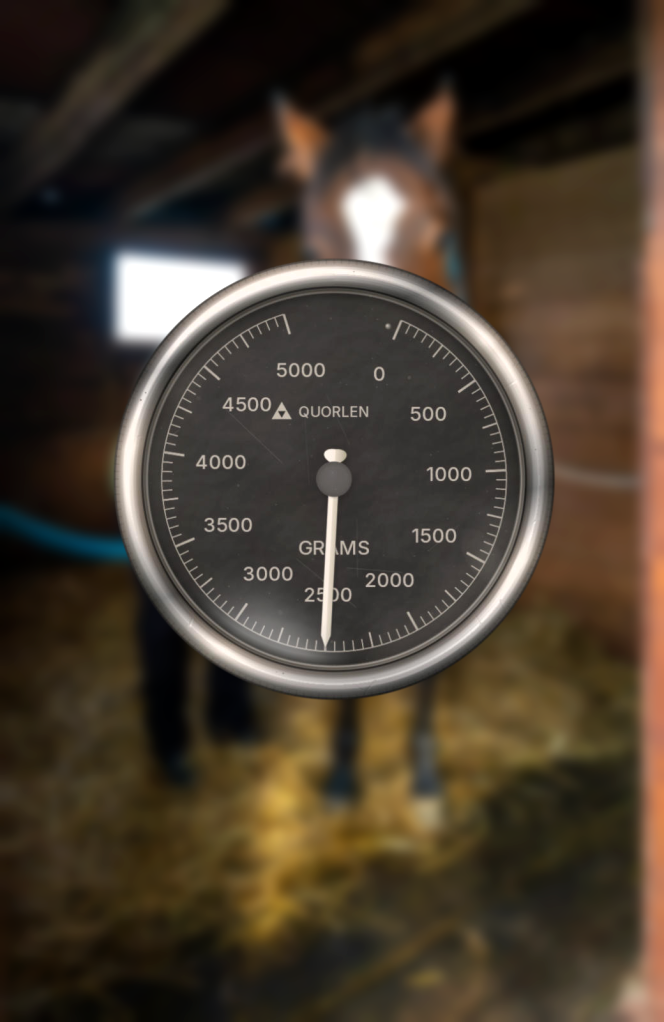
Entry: 2500; g
